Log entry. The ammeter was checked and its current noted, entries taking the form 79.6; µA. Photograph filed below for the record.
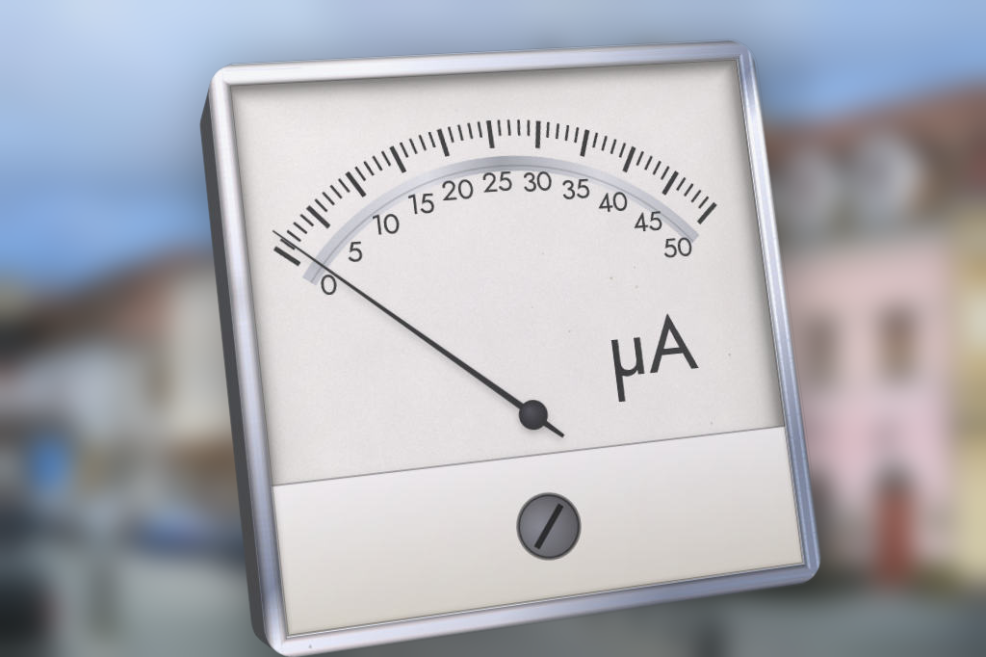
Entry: 1; µA
